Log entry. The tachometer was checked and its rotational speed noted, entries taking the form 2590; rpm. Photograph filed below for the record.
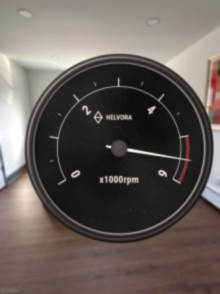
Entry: 5500; rpm
